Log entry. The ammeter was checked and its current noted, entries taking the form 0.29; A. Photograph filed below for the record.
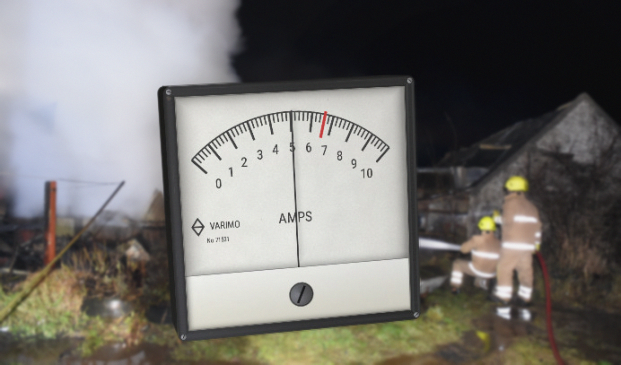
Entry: 5; A
